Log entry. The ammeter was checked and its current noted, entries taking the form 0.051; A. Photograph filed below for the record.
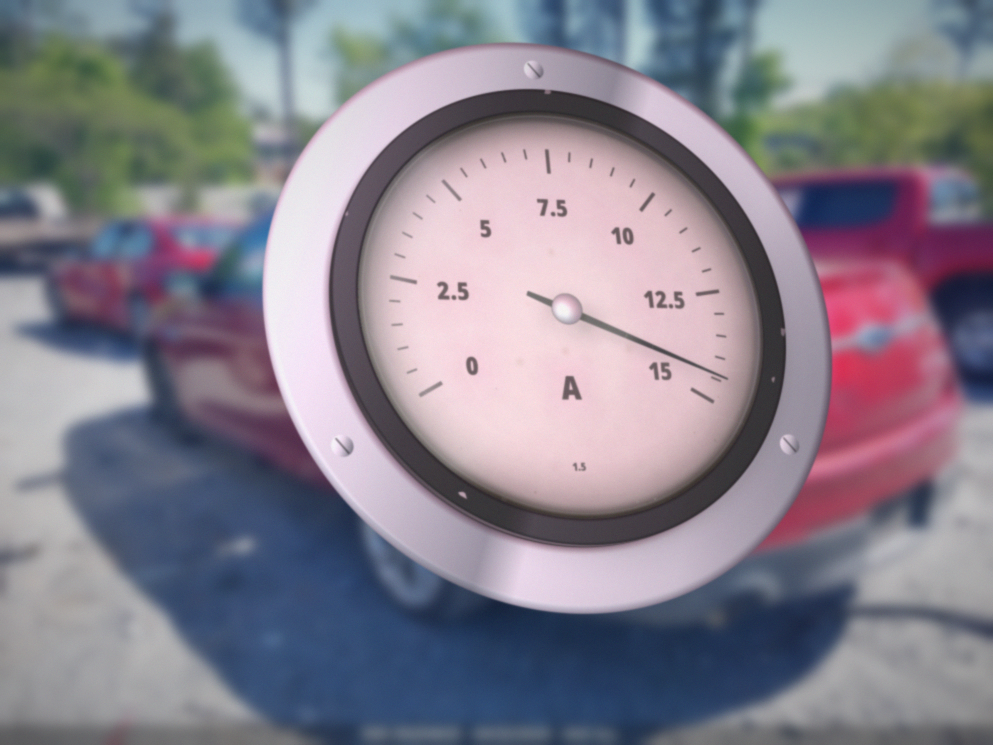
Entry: 14.5; A
